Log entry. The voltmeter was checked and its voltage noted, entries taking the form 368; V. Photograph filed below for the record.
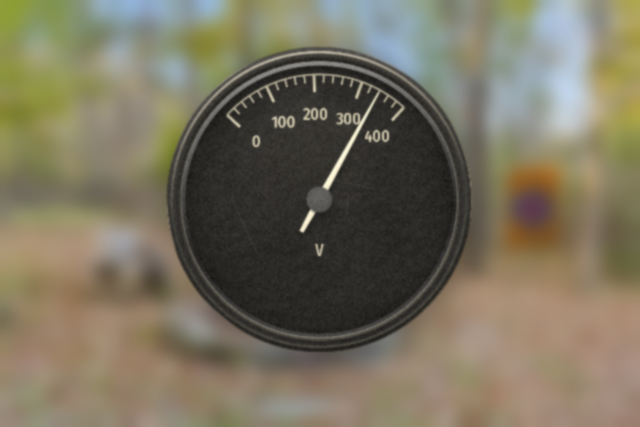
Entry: 340; V
